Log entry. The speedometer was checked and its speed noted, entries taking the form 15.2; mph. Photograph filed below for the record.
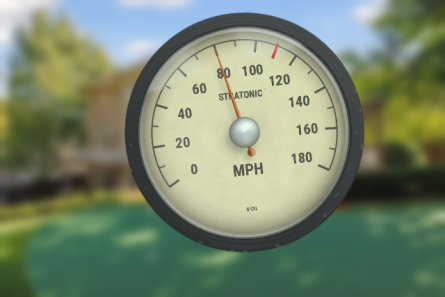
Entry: 80; mph
